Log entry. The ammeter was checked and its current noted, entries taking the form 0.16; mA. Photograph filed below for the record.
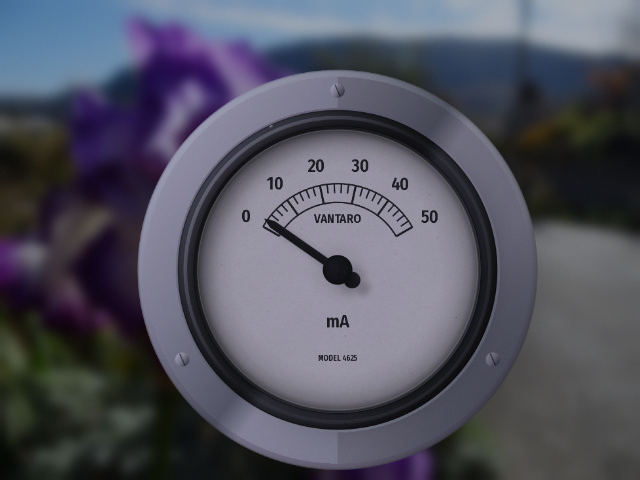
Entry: 2; mA
